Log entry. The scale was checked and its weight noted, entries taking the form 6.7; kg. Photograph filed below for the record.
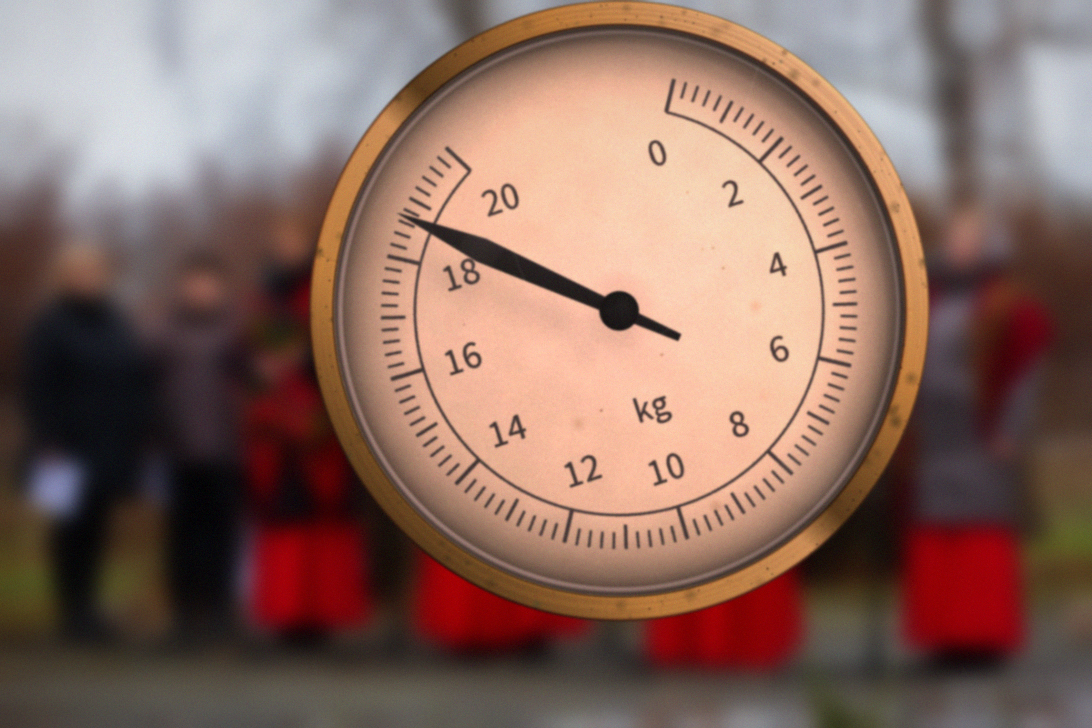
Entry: 18.7; kg
